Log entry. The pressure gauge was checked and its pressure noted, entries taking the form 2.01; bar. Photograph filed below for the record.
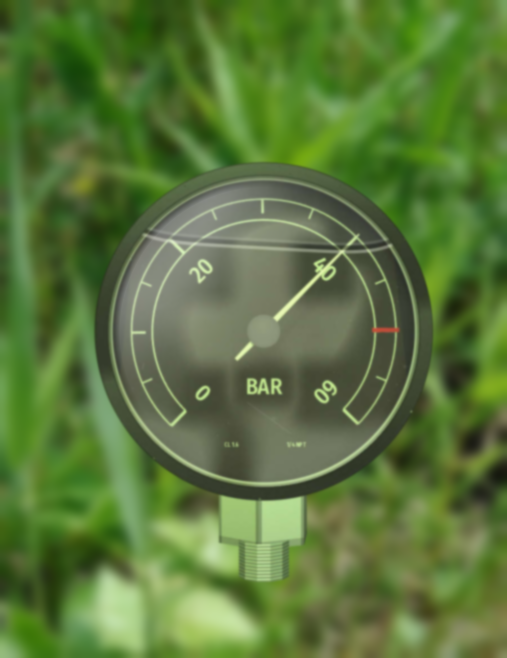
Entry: 40; bar
